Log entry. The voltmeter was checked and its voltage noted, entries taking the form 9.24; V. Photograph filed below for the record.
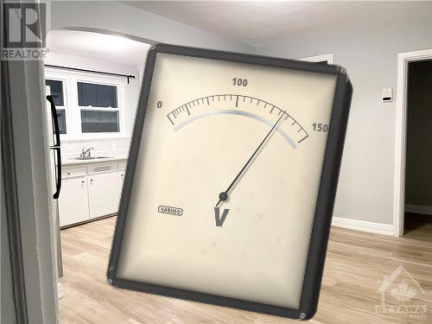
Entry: 132.5; V
